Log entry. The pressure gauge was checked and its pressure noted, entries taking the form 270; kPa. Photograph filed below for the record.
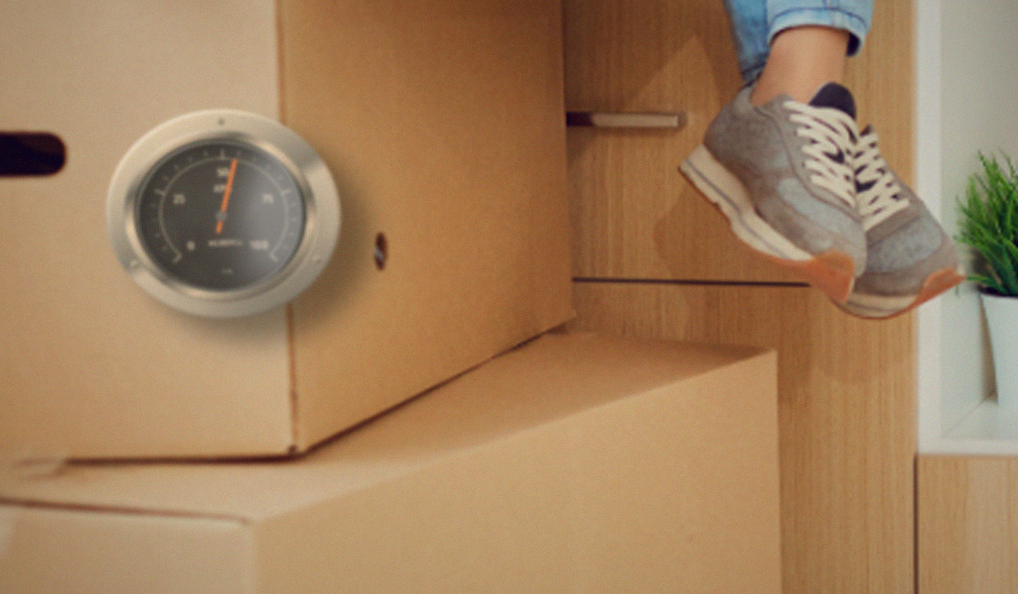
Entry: 55; kPa
